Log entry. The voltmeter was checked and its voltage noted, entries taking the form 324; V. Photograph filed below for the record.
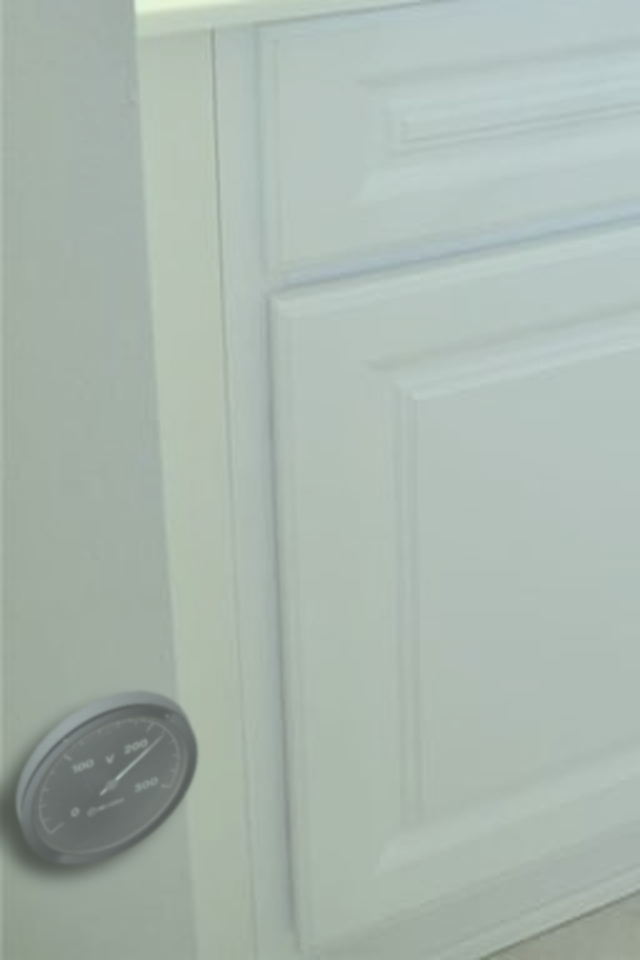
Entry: 220; V
